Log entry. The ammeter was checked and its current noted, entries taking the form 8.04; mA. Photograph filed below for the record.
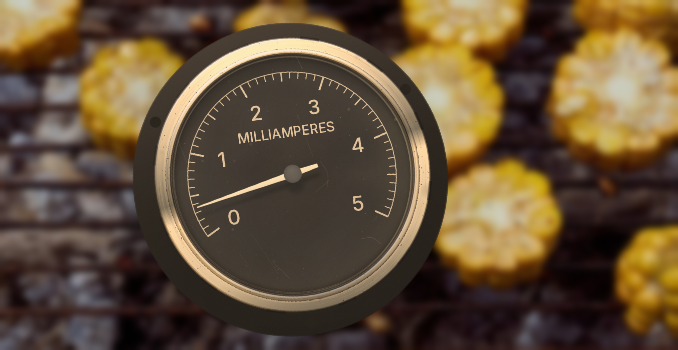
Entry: 0.35; mA
